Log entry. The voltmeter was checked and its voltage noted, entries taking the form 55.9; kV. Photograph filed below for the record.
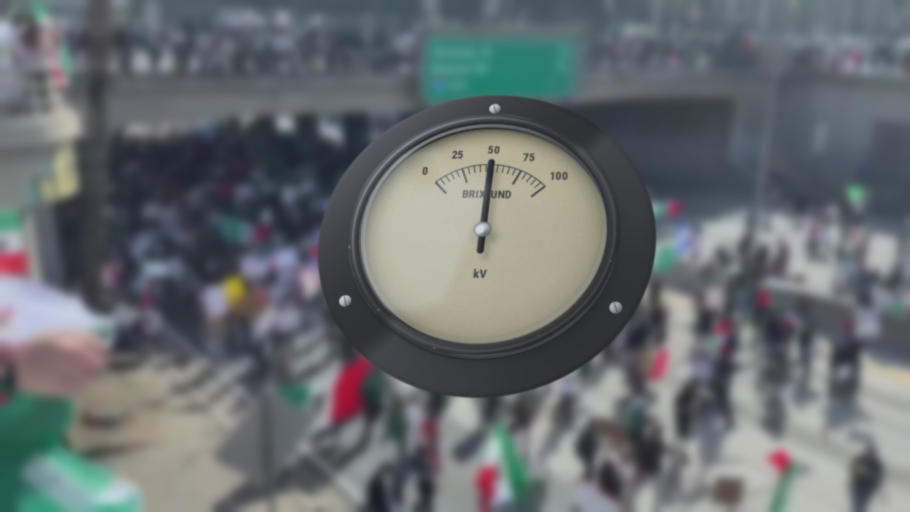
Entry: 50; kV
